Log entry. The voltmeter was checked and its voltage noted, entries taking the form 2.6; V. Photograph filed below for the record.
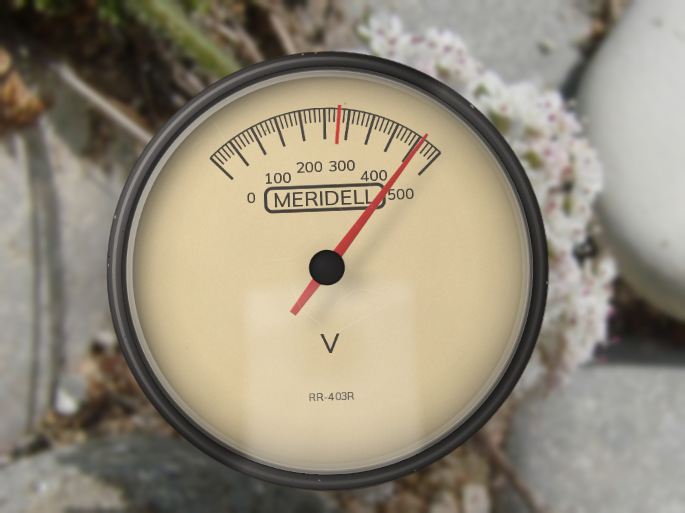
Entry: 460; V
